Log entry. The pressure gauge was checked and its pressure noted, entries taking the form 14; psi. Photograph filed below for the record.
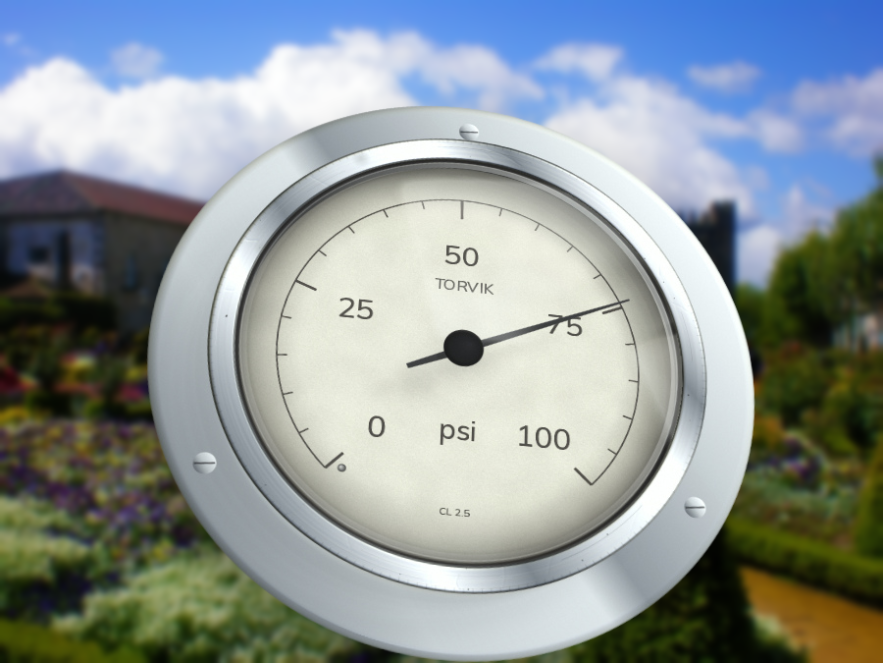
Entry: 75; psi
